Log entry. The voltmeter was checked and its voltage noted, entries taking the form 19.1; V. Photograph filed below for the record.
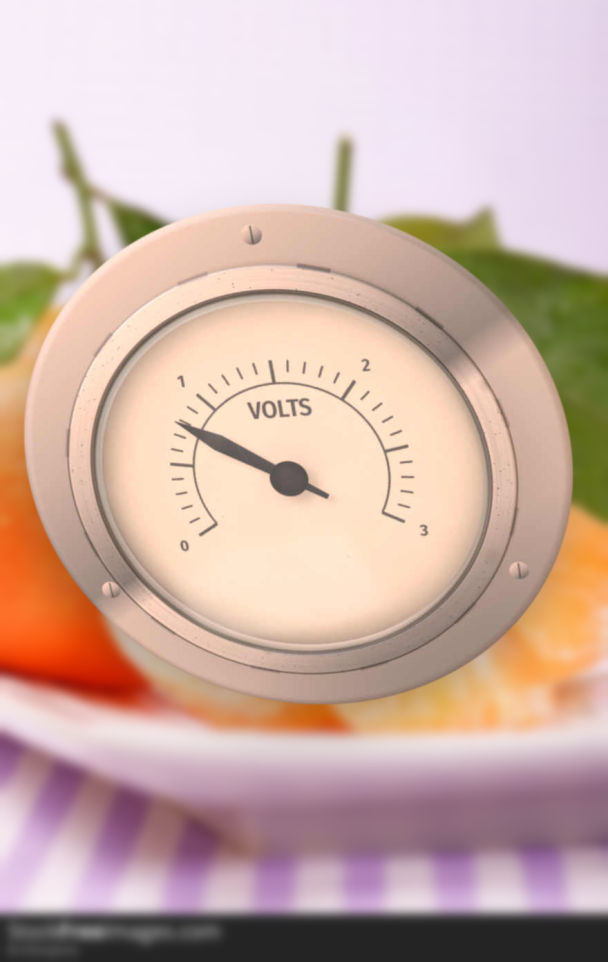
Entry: 0.8; V
